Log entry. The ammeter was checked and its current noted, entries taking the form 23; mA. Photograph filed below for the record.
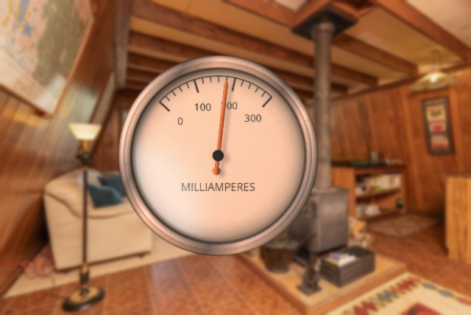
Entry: 180; mA
